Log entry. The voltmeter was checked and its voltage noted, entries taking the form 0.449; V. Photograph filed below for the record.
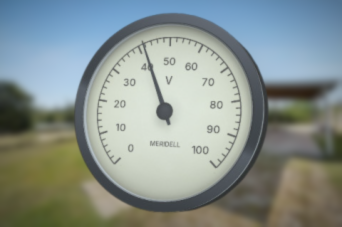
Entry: 42; V
